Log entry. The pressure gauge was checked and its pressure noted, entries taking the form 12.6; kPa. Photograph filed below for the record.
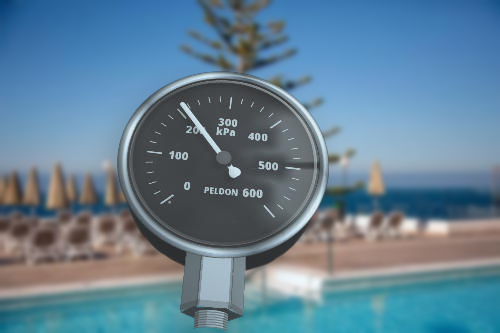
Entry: 210; kPa
